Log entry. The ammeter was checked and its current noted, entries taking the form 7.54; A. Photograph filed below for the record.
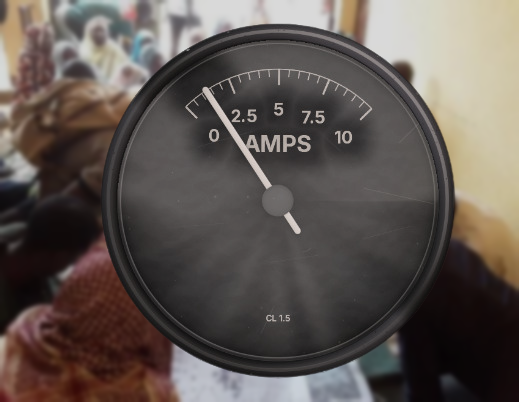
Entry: 1.25; A
